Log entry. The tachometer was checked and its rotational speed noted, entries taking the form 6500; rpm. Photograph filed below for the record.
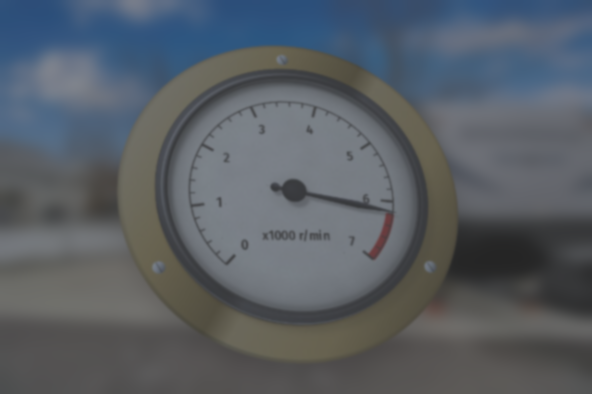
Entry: 6200; rpm
